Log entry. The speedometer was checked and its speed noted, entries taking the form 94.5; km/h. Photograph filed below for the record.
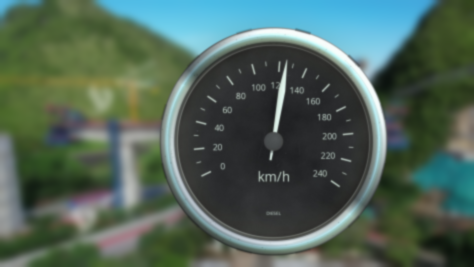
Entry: 125; km/h
